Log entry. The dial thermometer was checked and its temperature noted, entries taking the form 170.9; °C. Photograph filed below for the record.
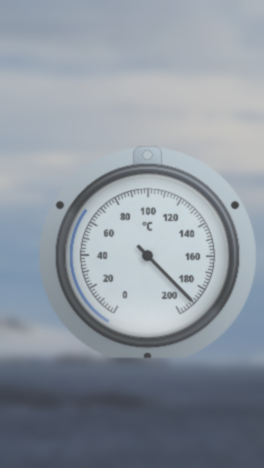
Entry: 190; °C
